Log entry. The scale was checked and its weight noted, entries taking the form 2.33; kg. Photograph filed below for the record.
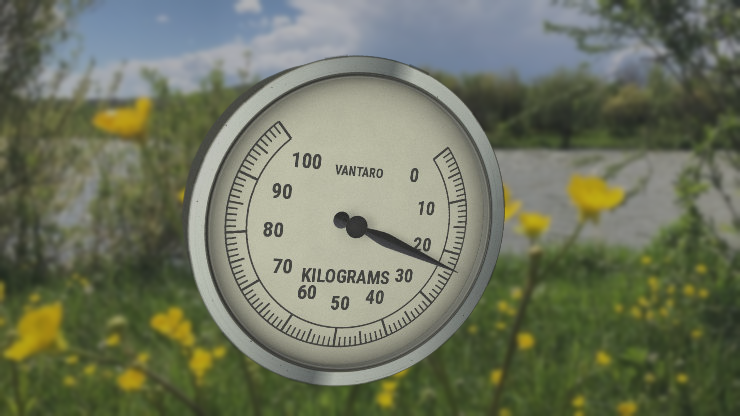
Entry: 23; kg
